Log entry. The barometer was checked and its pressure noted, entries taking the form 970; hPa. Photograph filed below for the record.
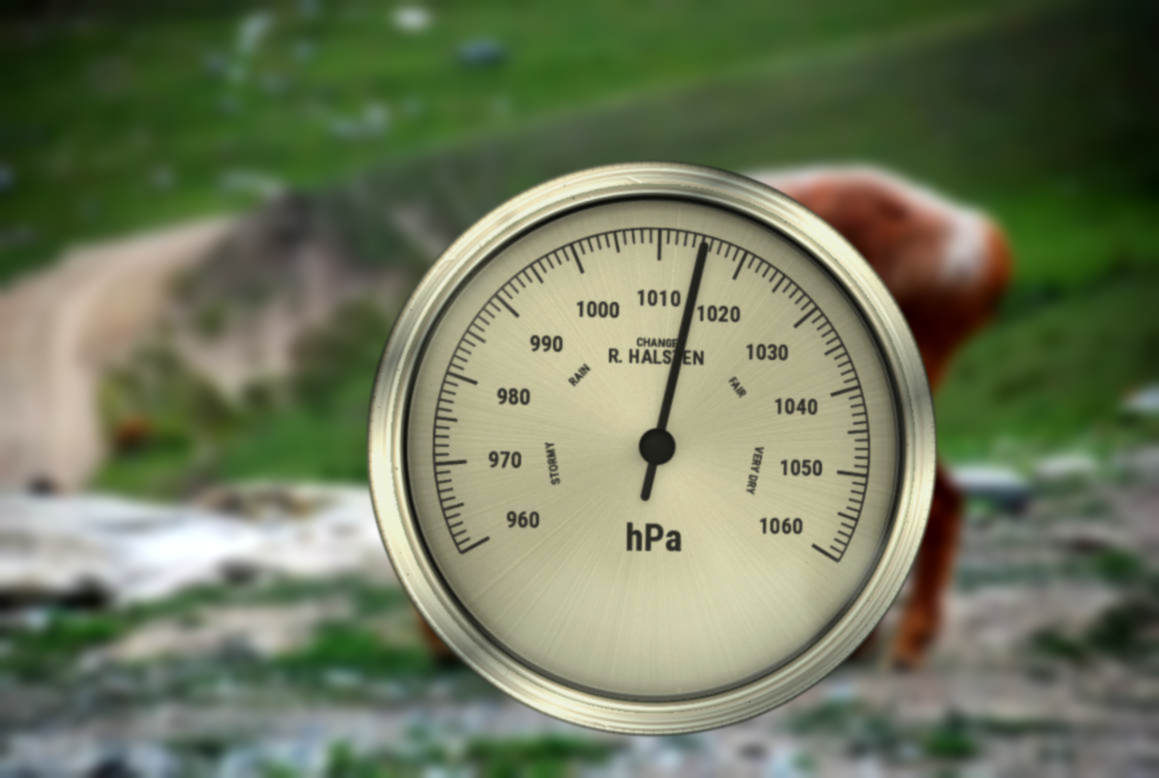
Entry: 1015; hPa
